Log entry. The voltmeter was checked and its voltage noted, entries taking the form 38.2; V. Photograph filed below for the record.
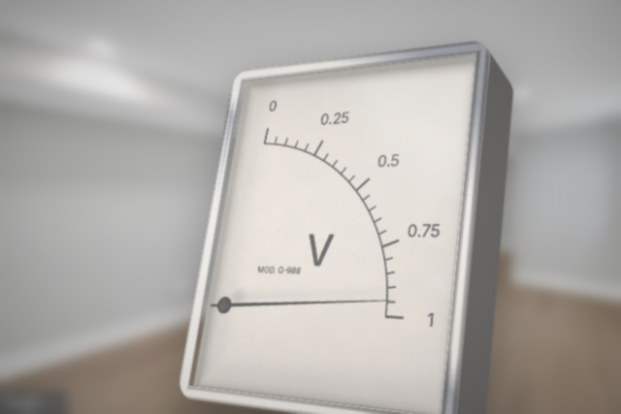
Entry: 0.95; V
